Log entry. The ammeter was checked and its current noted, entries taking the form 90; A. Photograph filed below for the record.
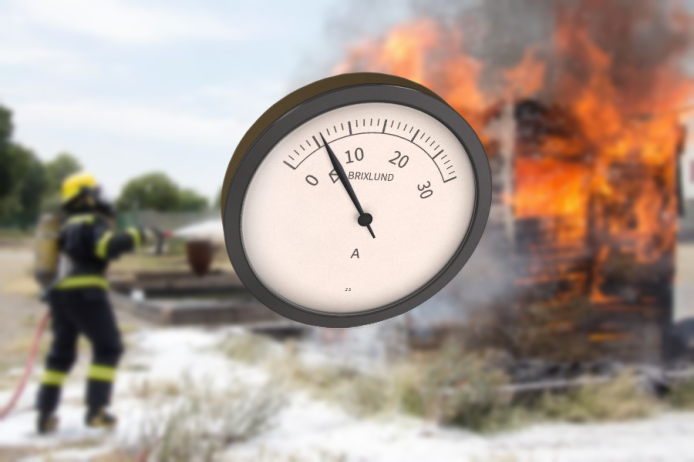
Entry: 6; A
